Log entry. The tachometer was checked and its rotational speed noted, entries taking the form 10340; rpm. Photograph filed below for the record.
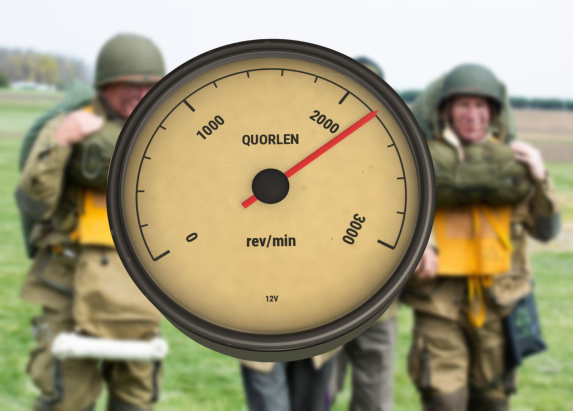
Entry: 2200; rpm
